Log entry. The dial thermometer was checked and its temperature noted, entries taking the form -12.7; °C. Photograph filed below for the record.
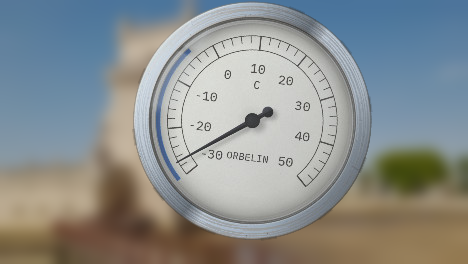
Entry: -27; °C
